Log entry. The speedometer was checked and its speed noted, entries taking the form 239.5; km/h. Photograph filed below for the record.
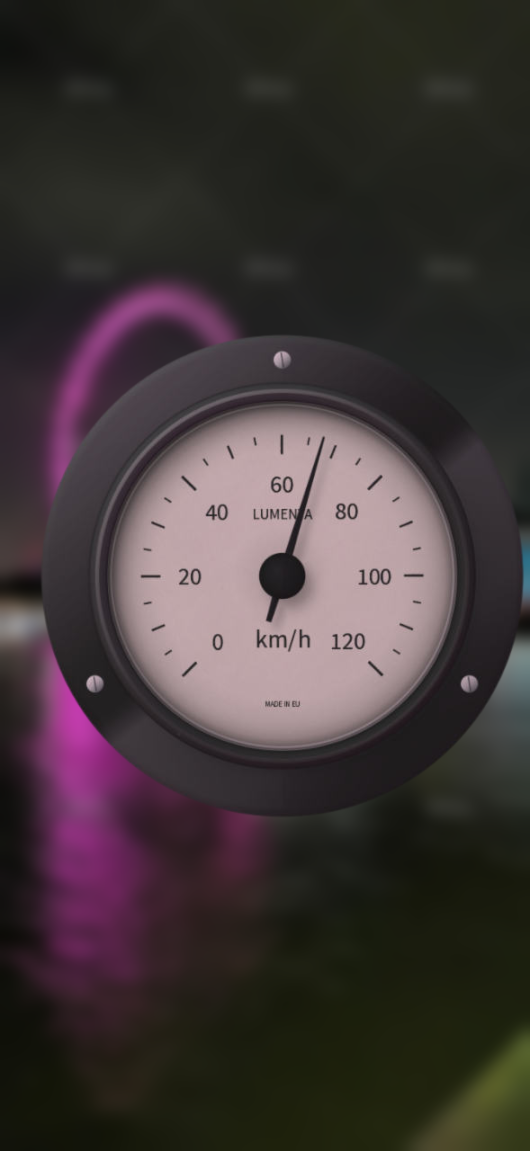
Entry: 67.5; km/h
